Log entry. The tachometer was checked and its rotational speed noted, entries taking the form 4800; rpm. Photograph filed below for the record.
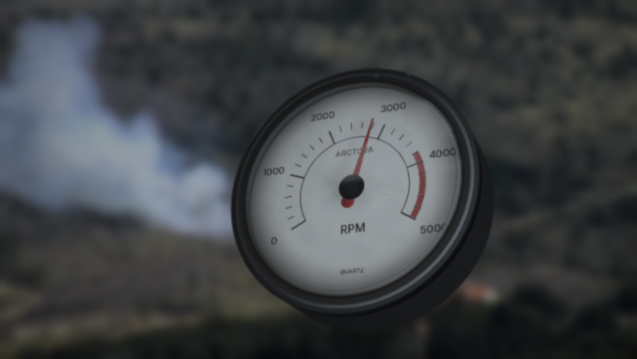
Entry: 2800; rpm
